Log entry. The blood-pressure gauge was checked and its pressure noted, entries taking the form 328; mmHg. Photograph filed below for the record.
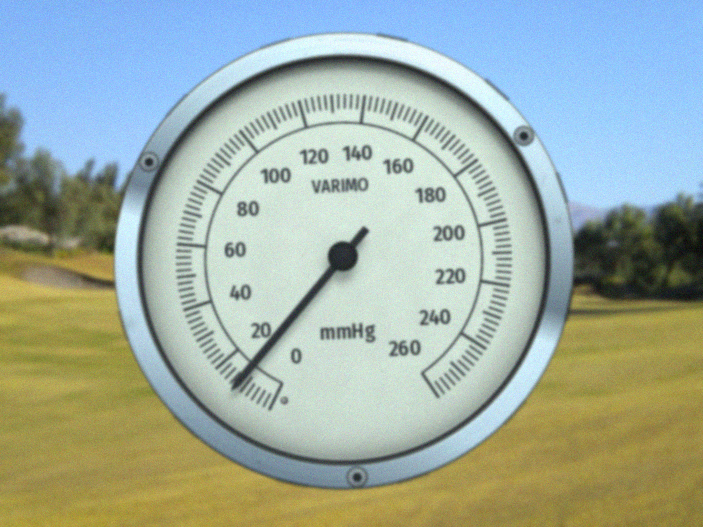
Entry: 12; mmHg
